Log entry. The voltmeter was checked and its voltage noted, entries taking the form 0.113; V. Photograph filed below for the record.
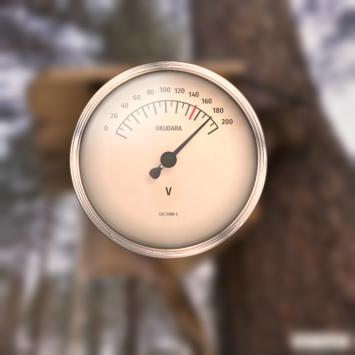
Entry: 180; V
